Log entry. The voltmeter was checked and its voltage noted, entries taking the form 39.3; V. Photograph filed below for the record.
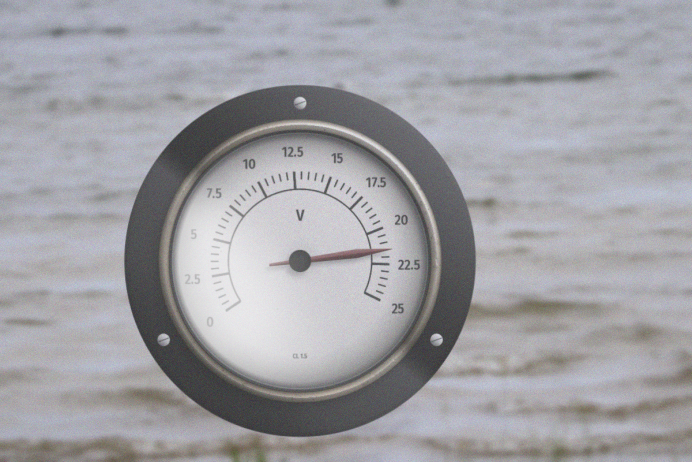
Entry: 21.5; V
